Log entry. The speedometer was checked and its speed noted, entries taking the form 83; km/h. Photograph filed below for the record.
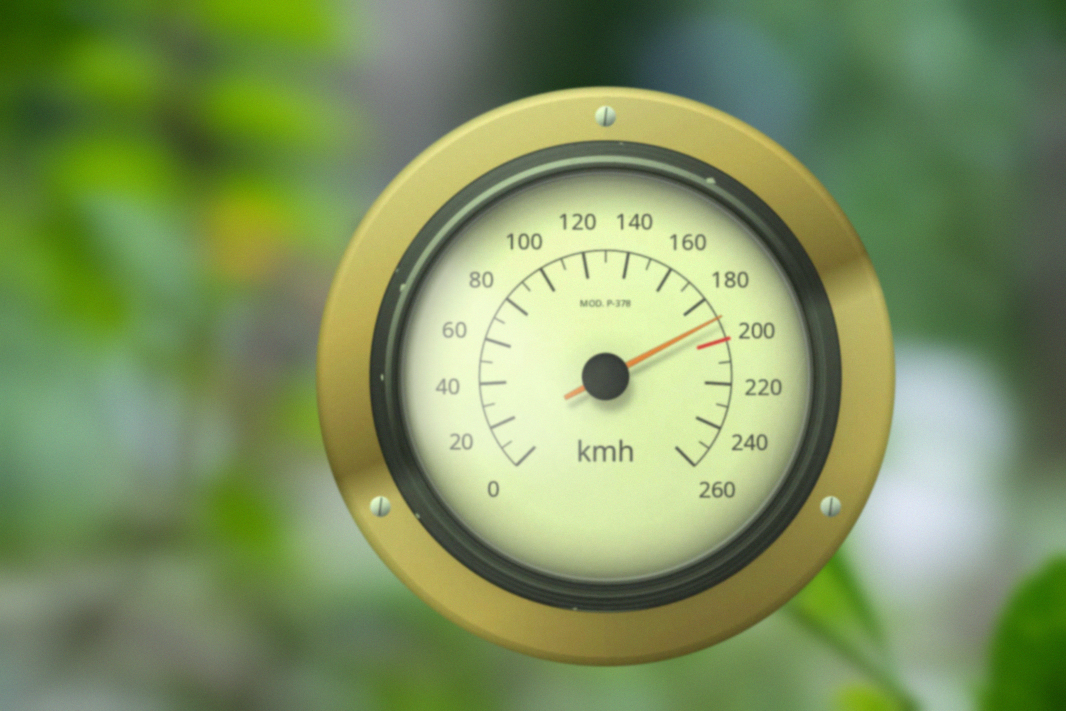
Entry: 190; km/h
